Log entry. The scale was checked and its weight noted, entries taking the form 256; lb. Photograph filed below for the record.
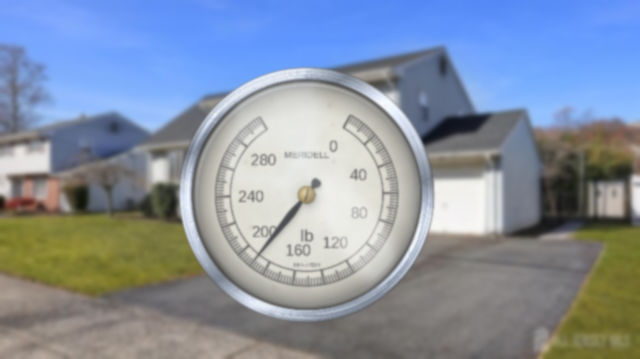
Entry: 190; lb
